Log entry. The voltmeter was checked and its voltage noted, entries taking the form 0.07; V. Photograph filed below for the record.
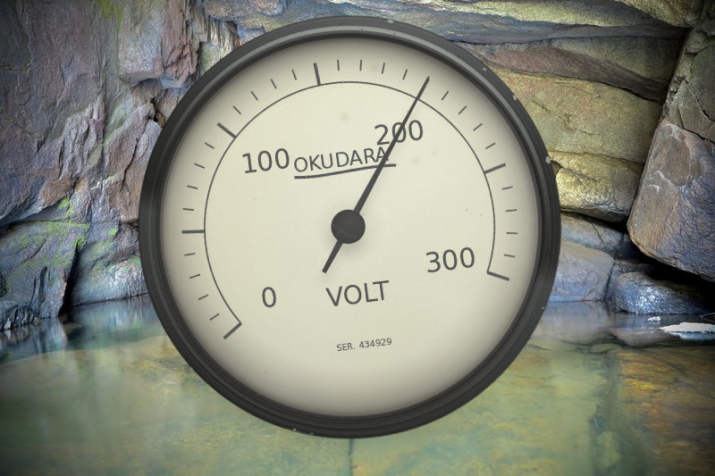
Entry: 200; V
